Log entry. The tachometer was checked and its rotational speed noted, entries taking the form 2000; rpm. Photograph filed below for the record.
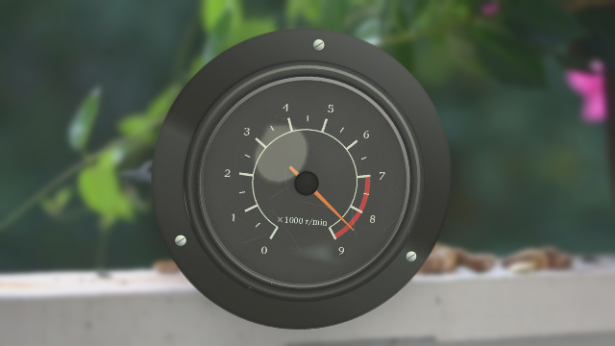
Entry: 8500; rpm
